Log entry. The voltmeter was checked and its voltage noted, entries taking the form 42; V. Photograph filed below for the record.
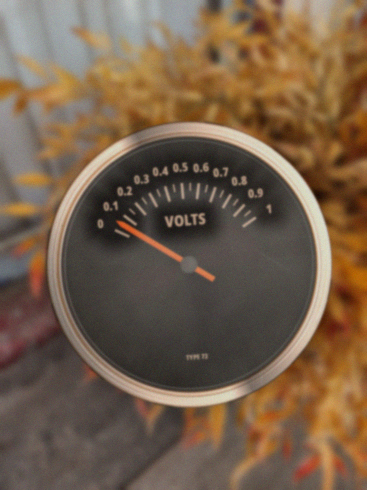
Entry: 0.05; V
